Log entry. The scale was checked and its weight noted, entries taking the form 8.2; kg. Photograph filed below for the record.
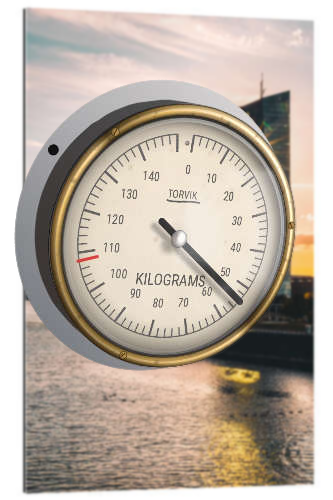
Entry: 54; kg
